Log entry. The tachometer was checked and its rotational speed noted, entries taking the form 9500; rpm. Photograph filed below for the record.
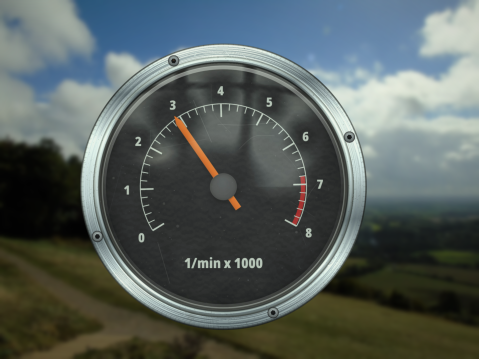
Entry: 2900; rpm
